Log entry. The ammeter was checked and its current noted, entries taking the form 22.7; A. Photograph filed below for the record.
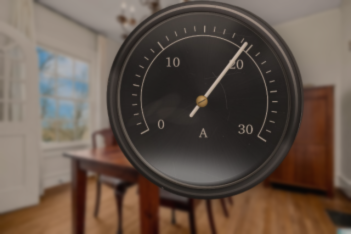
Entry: 19.5; A
